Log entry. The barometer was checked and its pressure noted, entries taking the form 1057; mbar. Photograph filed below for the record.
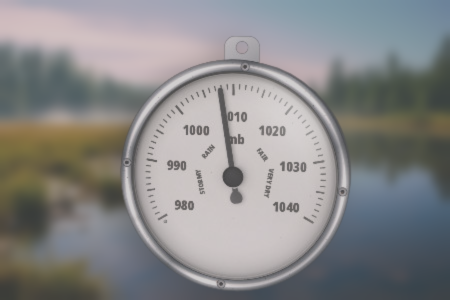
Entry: 1008; mbar
